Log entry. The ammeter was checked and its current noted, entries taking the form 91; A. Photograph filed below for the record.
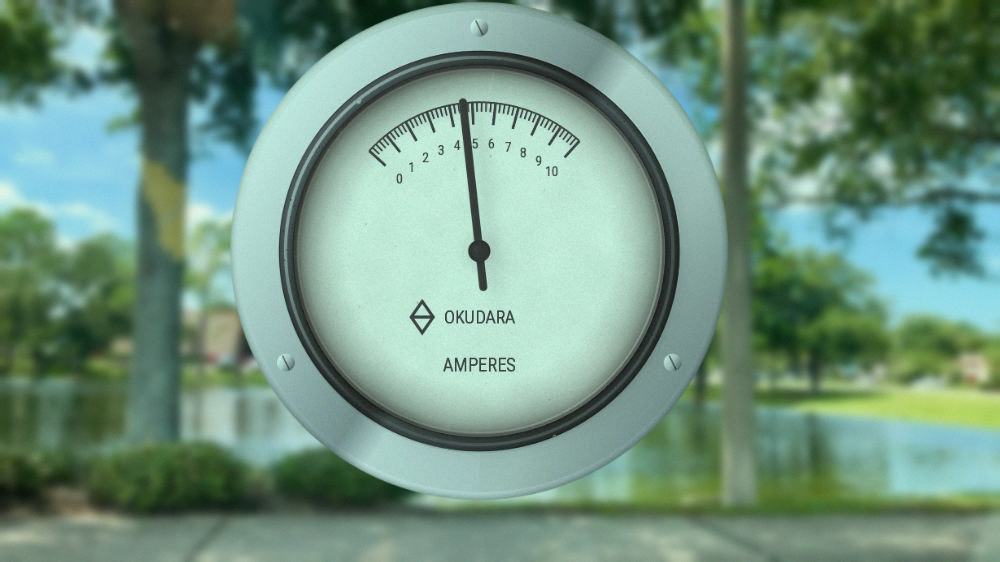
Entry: 4.6; A
